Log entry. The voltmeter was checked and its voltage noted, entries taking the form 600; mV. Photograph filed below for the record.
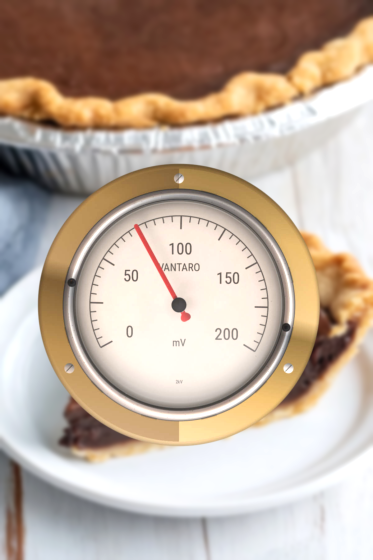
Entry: 75; mV
